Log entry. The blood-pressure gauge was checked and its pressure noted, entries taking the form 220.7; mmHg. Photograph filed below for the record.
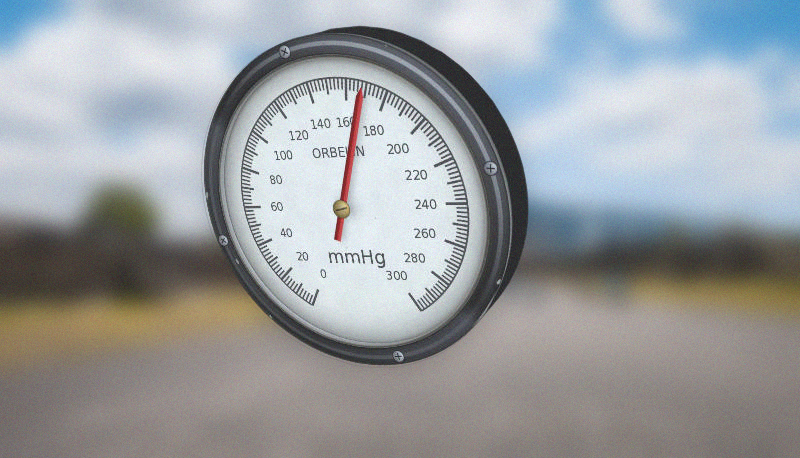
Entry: 170; mmHg
